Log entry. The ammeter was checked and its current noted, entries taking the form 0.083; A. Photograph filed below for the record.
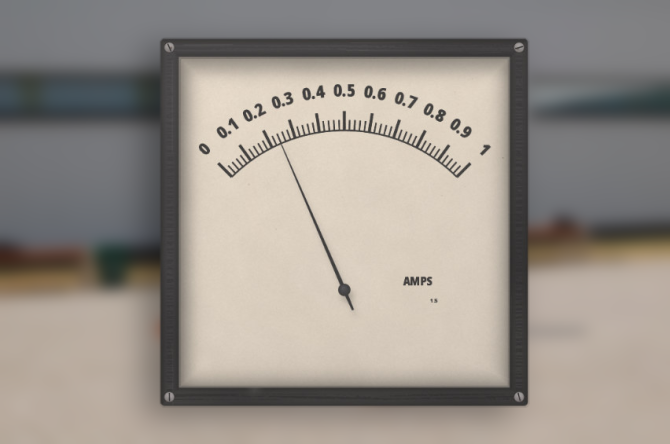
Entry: 0.24; A
